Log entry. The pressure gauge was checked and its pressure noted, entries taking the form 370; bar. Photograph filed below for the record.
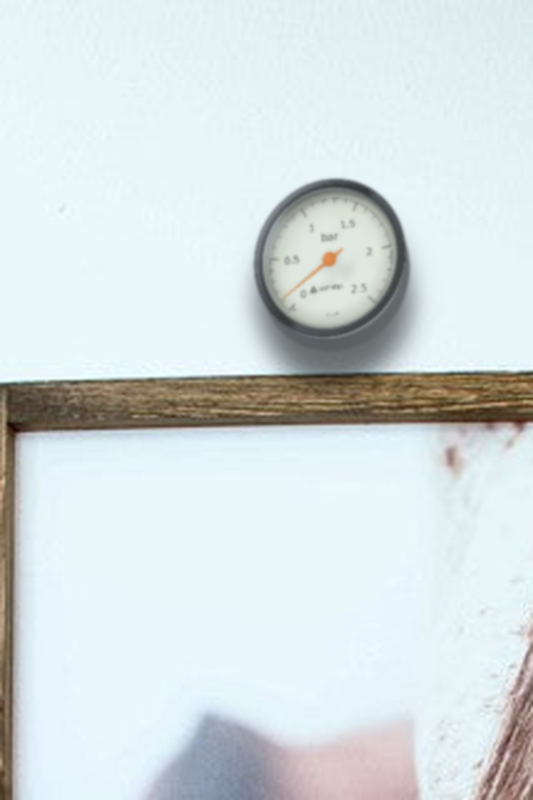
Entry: 0.1; bar
